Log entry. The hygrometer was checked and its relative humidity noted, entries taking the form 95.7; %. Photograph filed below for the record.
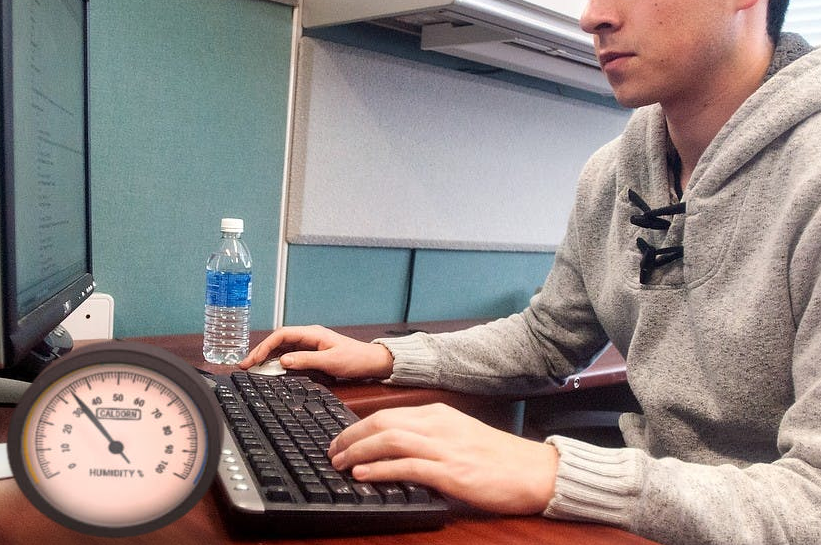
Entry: 35; %
